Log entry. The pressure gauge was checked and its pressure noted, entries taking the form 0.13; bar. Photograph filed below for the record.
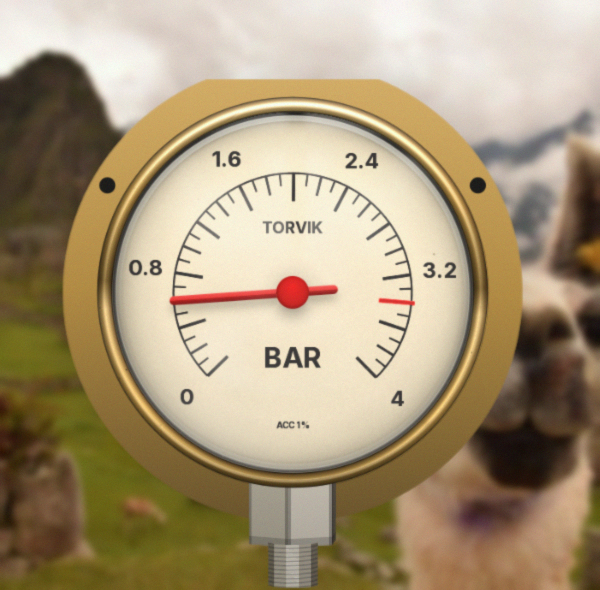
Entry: 0.6; bar
